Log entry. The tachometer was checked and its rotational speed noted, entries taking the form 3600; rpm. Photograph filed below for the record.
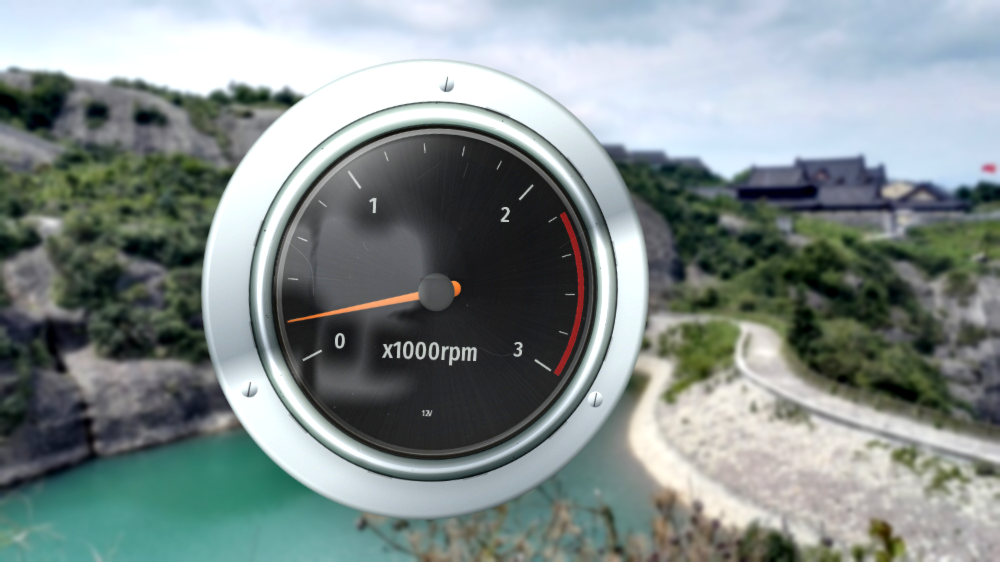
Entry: 200; rpm
